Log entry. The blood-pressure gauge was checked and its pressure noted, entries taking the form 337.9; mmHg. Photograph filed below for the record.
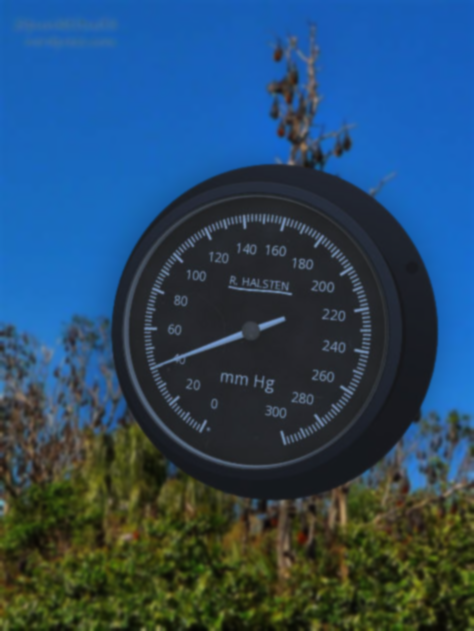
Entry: 40; mmHg
